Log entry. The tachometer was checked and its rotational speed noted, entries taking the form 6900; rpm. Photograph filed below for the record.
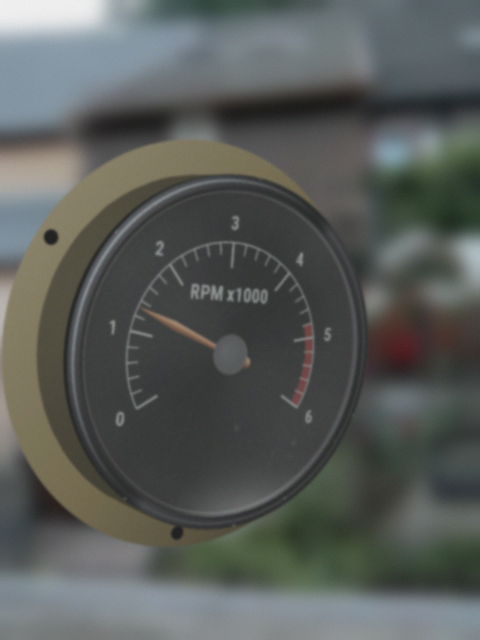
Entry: 1300; rpm
